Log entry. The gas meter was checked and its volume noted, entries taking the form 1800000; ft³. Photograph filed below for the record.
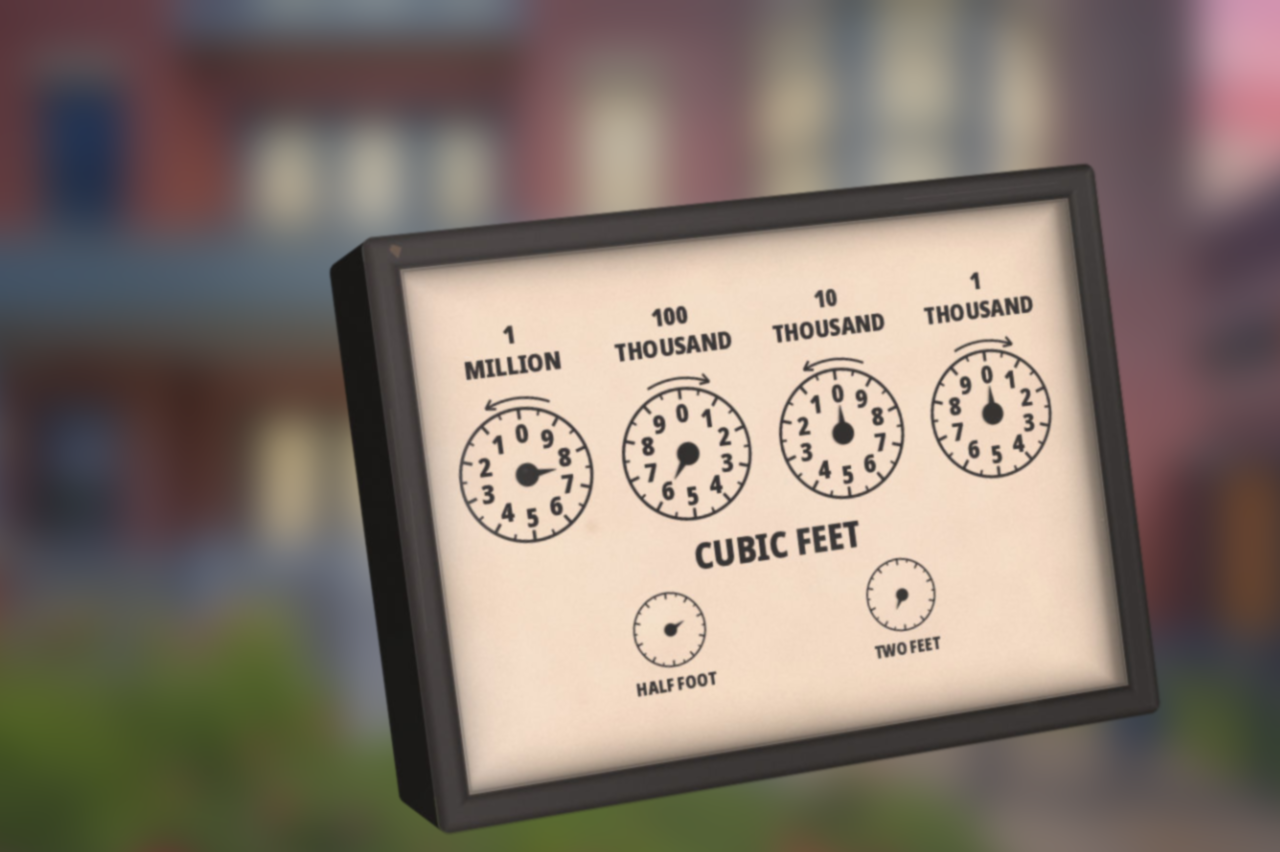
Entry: 760000; ft³
